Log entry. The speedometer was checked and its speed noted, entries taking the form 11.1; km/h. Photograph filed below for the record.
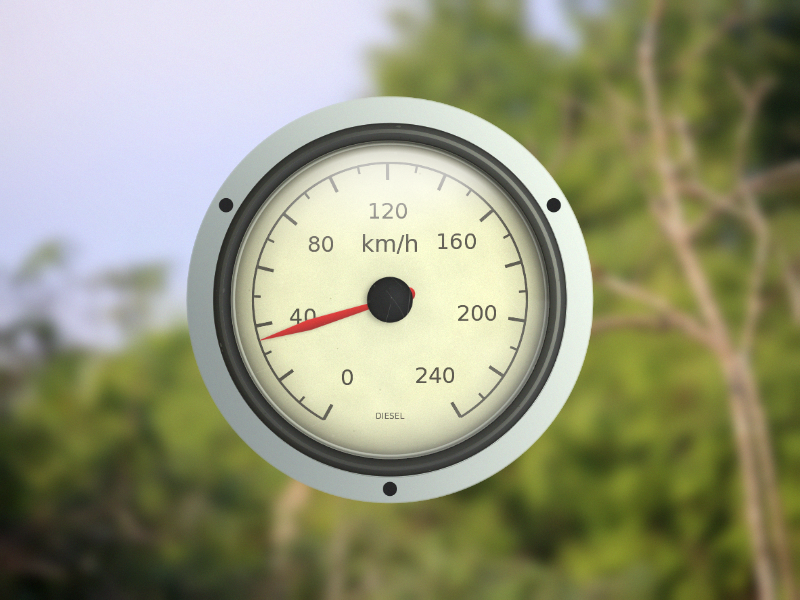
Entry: 35; km/h
